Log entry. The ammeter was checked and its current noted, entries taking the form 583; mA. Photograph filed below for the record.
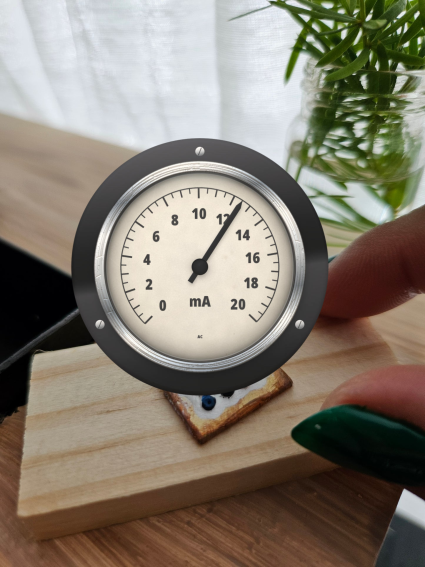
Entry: 12.5; mA
